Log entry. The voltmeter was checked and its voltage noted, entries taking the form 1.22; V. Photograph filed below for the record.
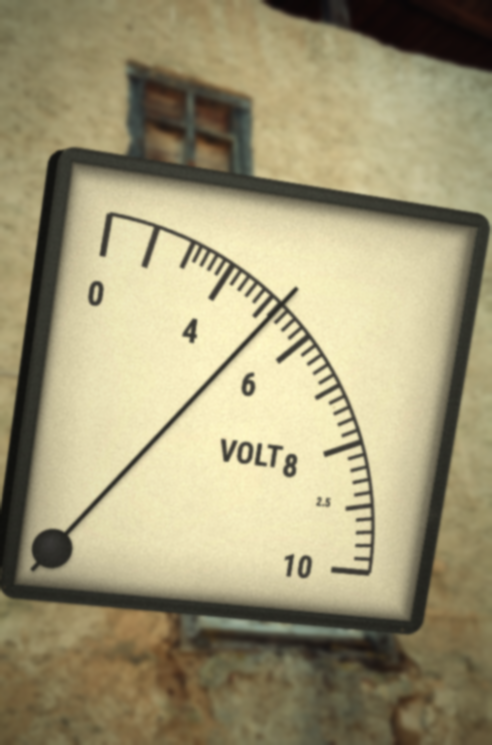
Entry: 5.2; V
